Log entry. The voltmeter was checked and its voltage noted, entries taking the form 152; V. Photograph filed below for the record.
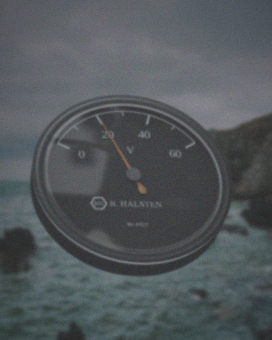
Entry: 20; V
